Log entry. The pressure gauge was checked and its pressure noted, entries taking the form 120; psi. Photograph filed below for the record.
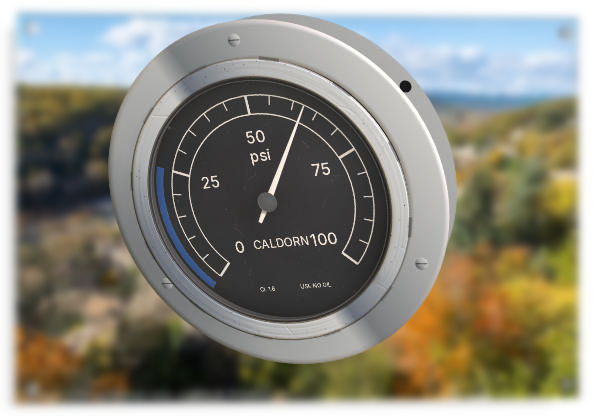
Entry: 62.5; psi
